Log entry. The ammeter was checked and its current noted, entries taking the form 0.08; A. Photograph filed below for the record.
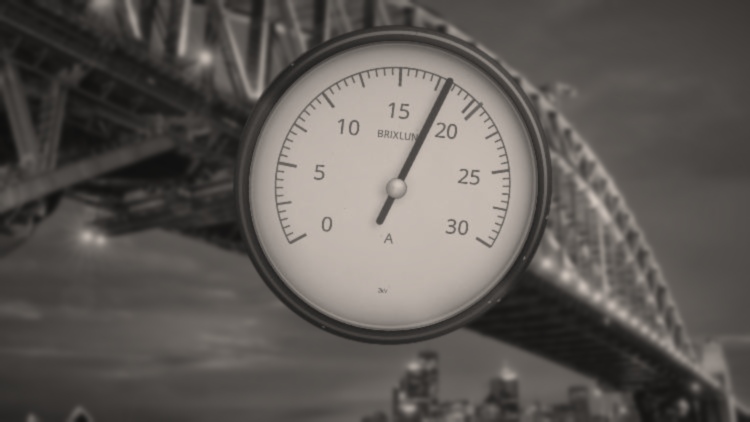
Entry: 18; A
